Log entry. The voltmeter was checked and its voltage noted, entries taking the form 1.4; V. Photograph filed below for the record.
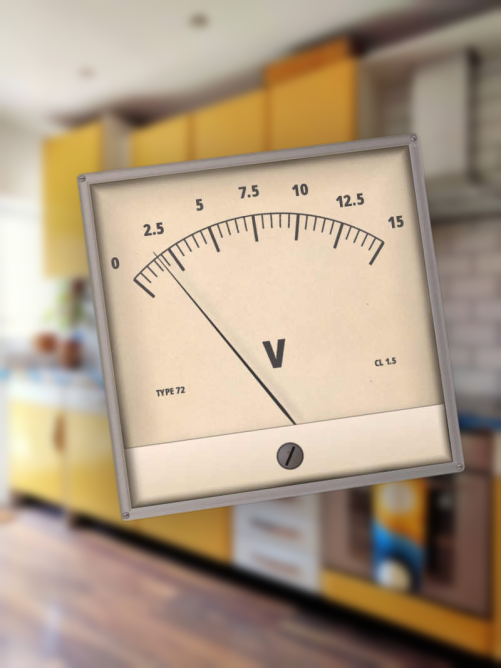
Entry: 1.75; V
